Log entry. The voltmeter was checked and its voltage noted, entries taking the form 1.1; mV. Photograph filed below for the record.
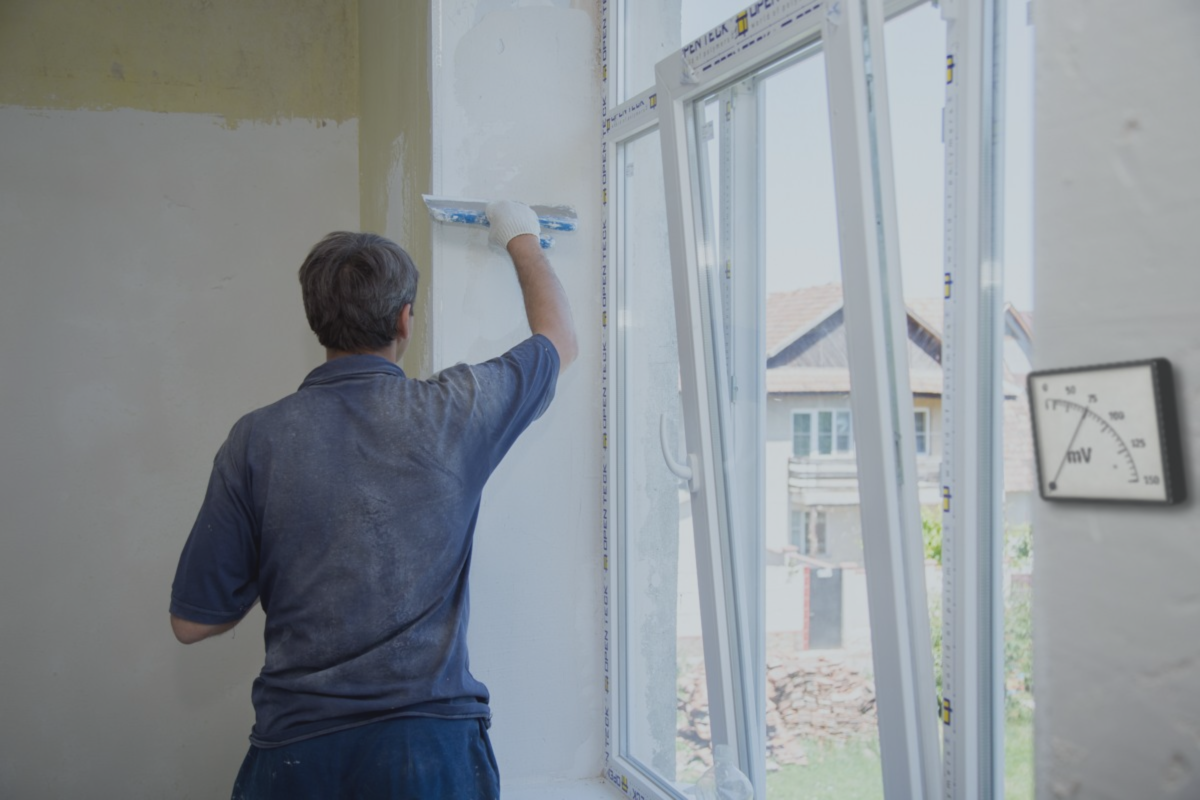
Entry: 75; mV
